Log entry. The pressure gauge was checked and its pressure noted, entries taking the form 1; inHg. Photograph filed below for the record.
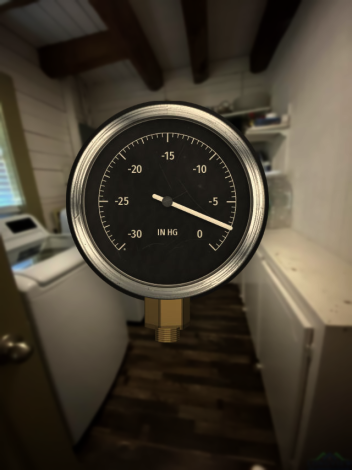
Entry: -2.5; inHg
